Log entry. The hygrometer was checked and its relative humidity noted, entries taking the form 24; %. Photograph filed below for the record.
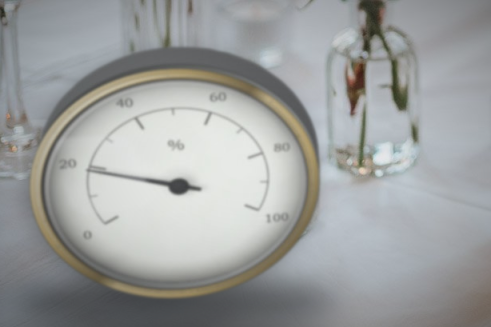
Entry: 20; %
